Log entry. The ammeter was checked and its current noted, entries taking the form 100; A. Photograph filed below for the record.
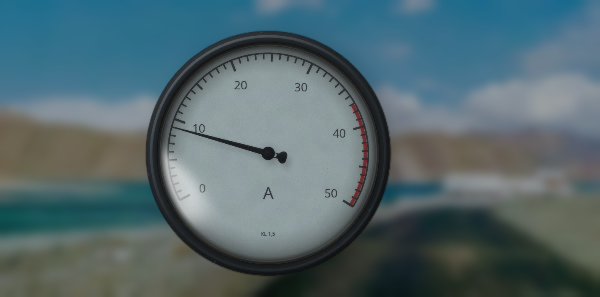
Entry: 9; A
